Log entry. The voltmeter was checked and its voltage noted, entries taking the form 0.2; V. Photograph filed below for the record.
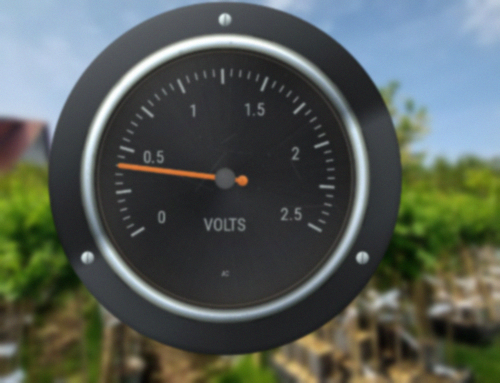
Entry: 0.4; V
